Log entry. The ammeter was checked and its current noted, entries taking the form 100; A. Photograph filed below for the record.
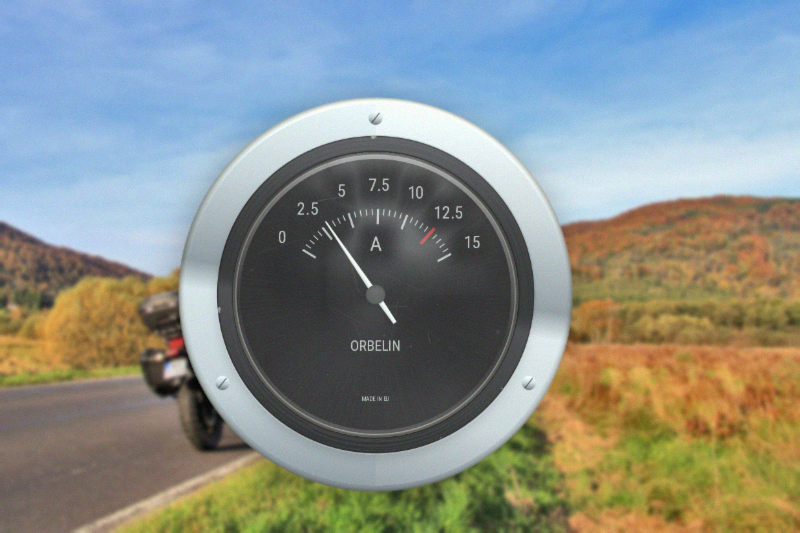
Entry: 3; A
